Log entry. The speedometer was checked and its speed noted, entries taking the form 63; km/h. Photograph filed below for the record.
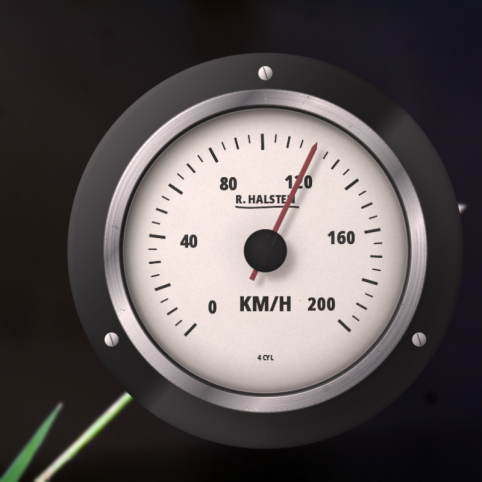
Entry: 120; km/h
